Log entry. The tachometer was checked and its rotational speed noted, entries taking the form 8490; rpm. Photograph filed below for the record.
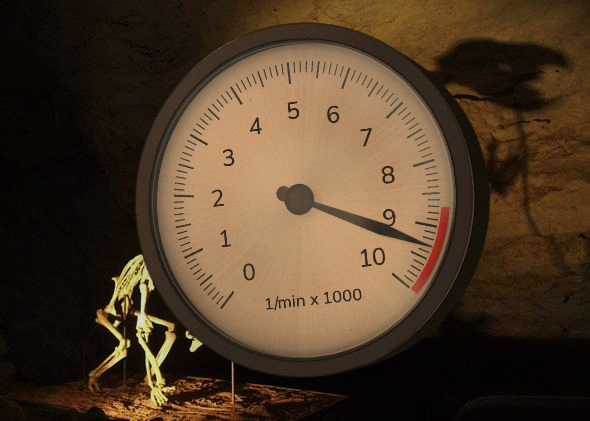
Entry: 9300; rpm
